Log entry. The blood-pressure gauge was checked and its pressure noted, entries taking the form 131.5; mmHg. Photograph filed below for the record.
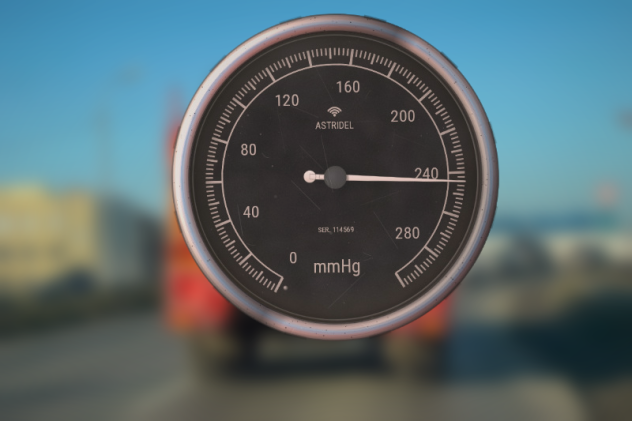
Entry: 244; mmHg
